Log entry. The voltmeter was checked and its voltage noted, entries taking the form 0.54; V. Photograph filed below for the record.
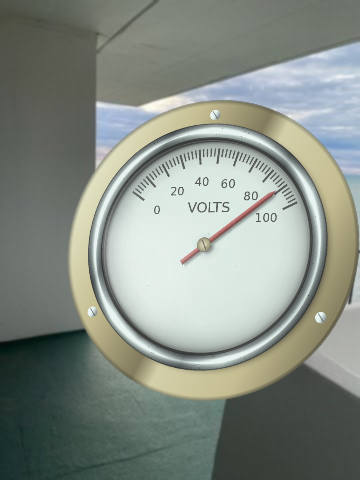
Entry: 90; V
